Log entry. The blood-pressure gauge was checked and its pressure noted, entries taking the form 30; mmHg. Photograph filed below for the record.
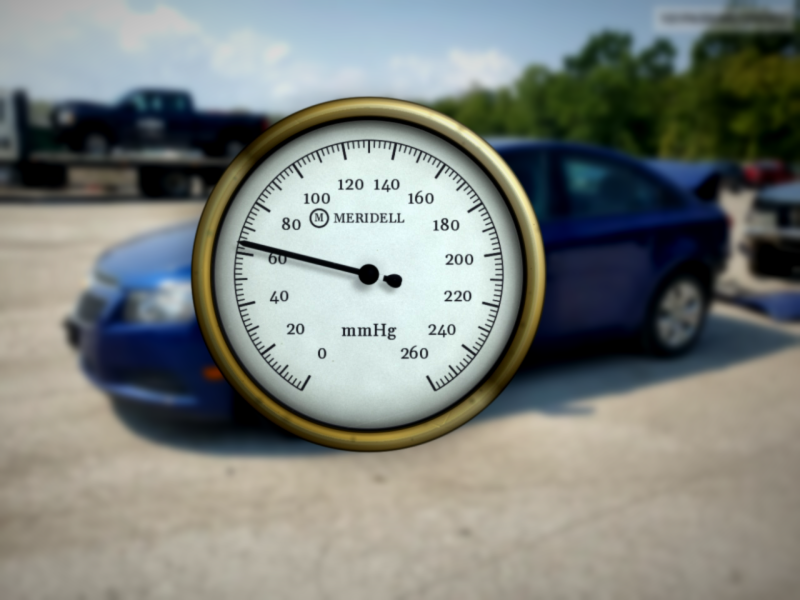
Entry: 64; mmHg
